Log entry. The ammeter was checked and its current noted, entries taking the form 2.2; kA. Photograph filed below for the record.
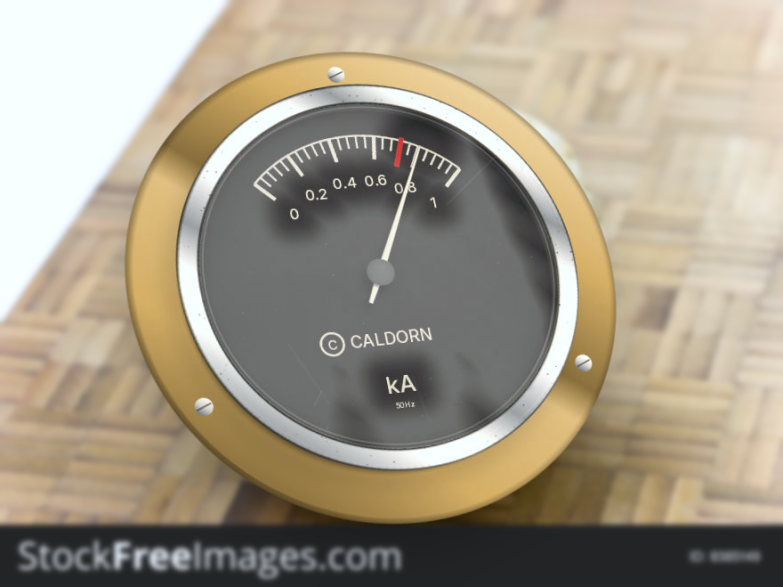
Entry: 0.8; kA
